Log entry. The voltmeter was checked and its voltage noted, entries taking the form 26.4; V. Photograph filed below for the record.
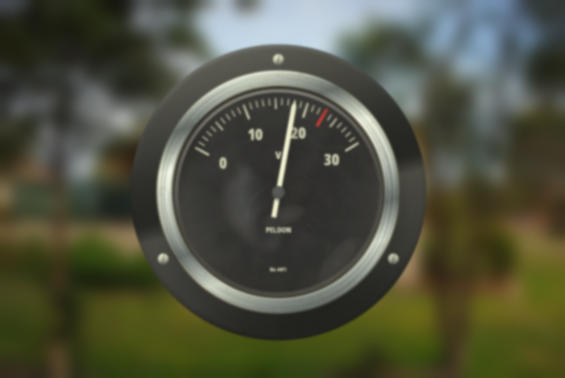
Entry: 18; V
